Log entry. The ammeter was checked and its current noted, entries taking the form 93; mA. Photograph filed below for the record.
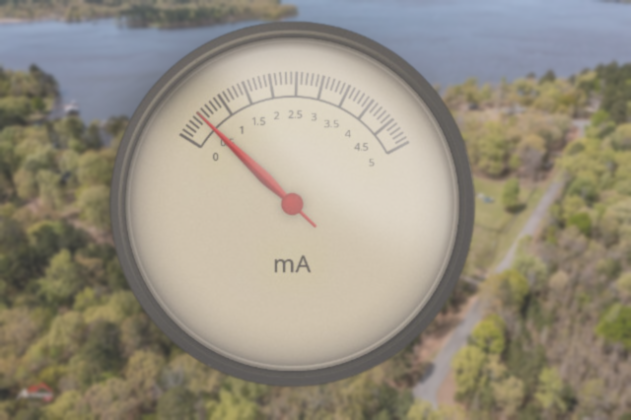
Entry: 0.5; mA
